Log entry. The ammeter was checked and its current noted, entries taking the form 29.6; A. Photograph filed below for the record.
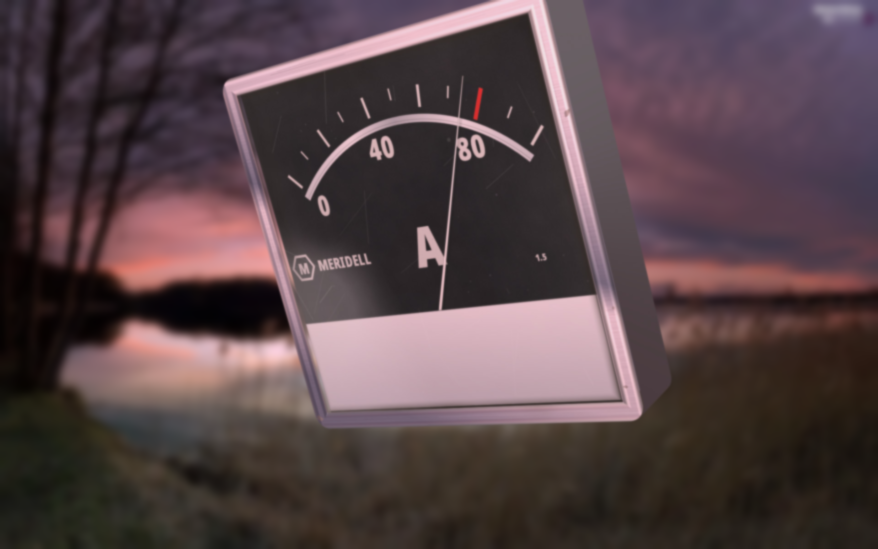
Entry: 75; A
